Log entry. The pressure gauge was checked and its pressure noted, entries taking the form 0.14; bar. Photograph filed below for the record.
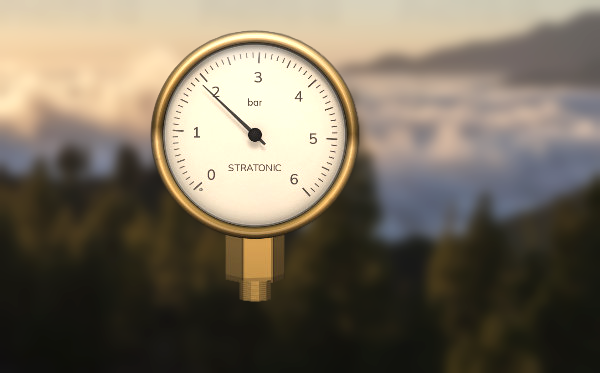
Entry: 1.9; bar
